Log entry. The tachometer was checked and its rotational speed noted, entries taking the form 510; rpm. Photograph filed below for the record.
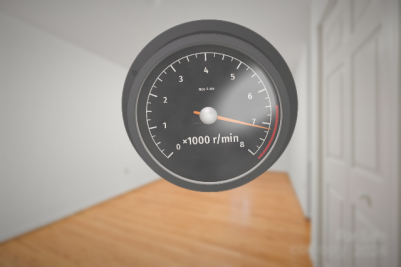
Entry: 7125; rpm
